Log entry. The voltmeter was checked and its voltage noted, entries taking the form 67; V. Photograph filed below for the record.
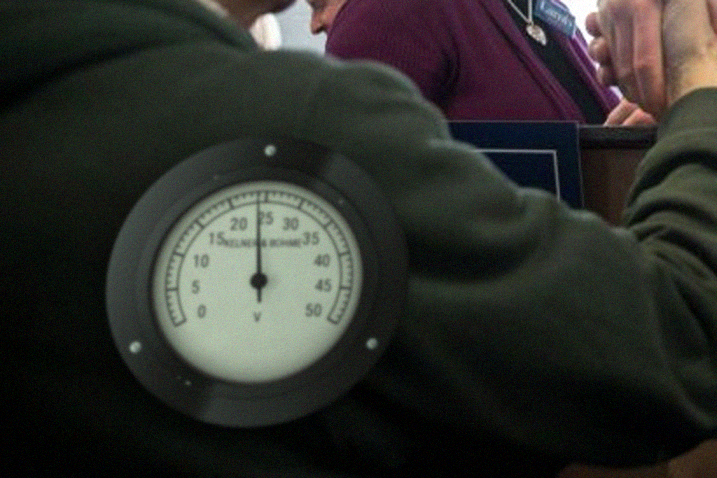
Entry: 24; V
